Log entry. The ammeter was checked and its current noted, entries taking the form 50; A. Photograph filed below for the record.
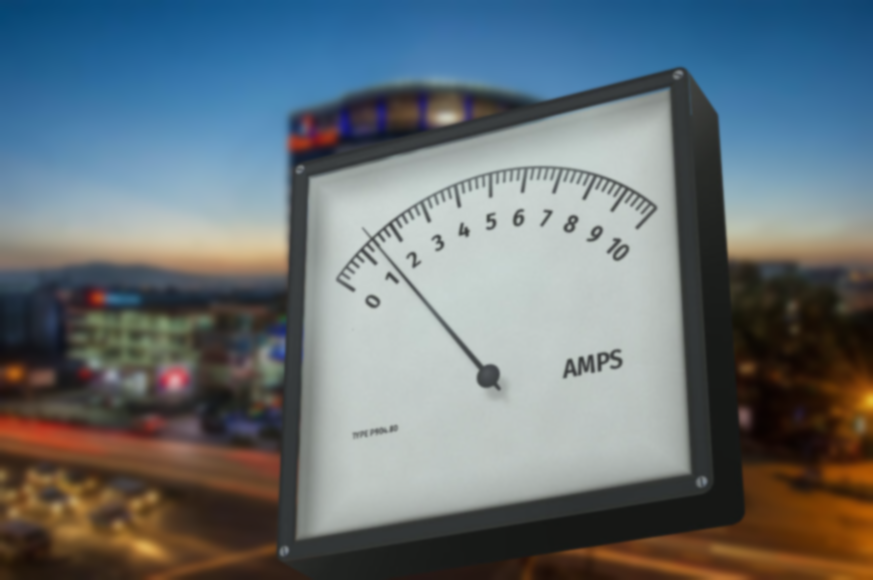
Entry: 1.4; A
